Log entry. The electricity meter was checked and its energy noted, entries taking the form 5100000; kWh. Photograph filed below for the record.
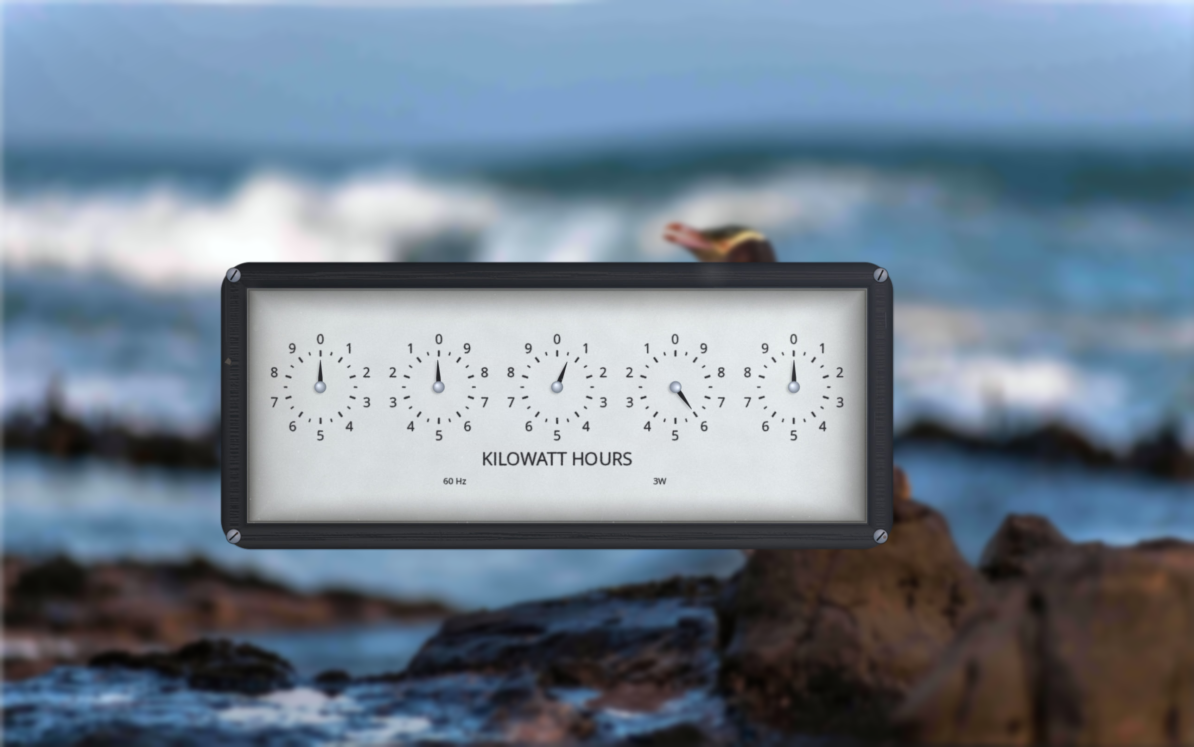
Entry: 60; kWh
